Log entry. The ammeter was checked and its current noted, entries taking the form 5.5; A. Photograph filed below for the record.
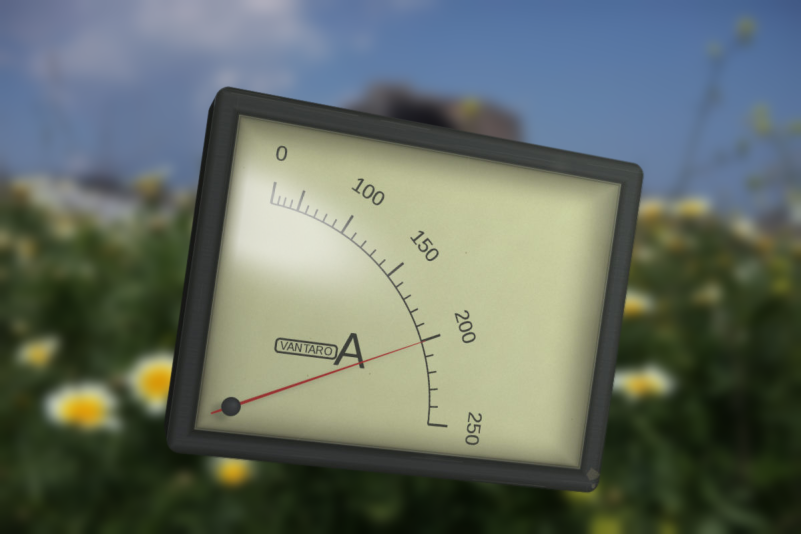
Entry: 200; A
